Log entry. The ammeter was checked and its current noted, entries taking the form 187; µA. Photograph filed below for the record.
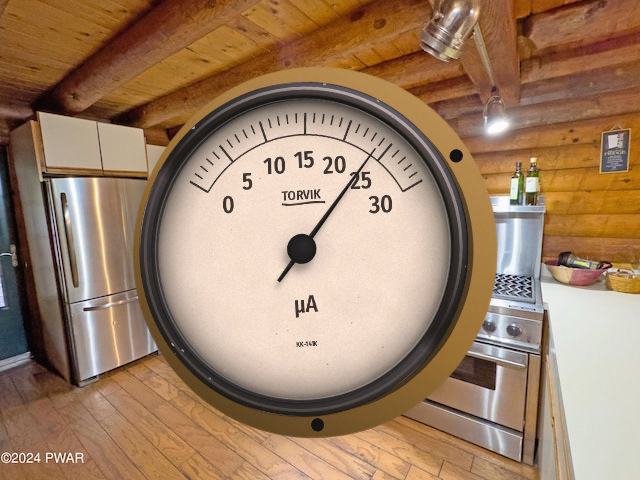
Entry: 24; µA
